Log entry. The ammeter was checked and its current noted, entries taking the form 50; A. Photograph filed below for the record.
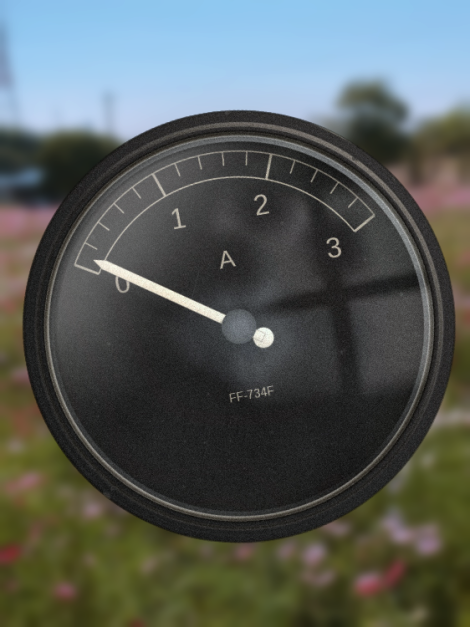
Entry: 0.1; A
